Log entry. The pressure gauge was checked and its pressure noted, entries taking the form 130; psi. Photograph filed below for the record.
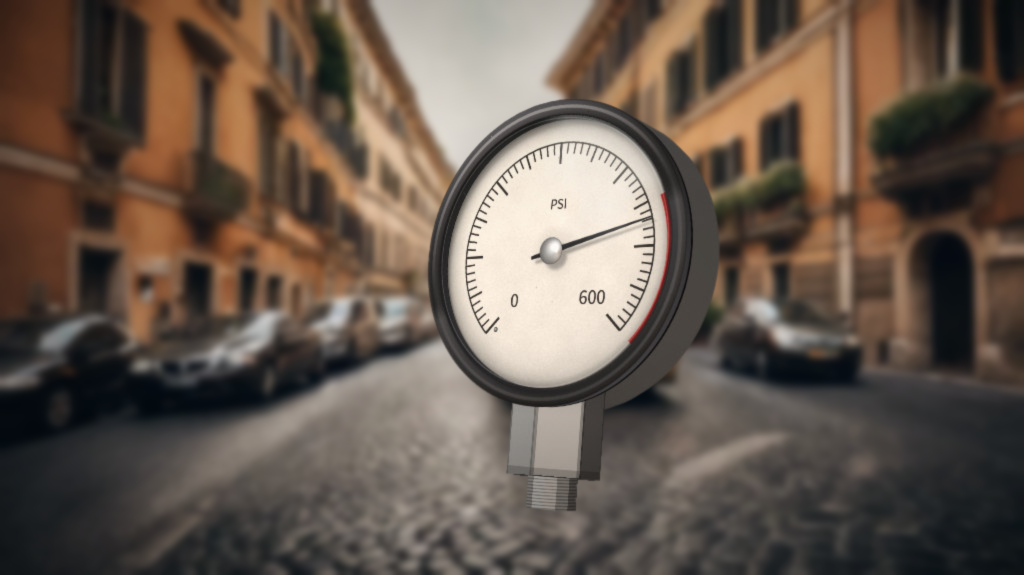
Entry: 470; psi
